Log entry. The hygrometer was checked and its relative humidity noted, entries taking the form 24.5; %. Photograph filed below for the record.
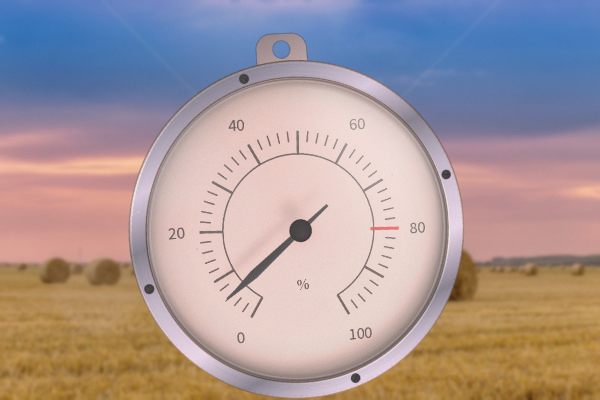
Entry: 6; %
